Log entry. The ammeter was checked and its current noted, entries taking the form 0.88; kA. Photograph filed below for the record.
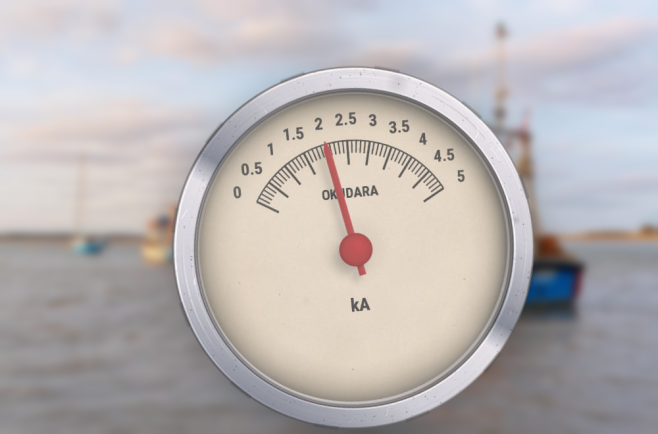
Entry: 2; kA
